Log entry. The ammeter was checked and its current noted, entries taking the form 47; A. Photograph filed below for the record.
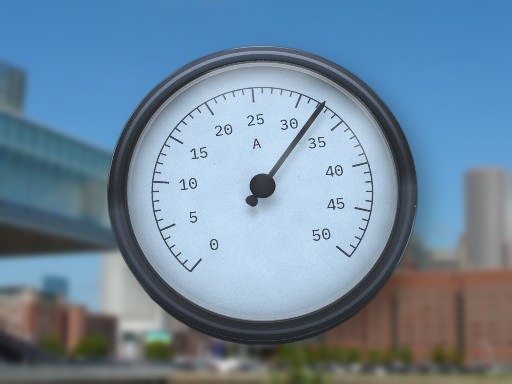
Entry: 32.5; A
